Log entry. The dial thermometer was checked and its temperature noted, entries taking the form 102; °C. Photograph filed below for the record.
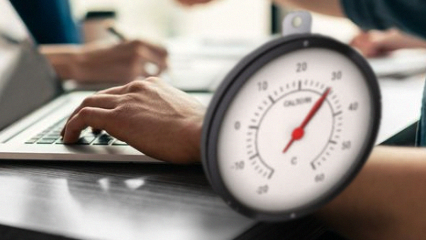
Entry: 30; °C
